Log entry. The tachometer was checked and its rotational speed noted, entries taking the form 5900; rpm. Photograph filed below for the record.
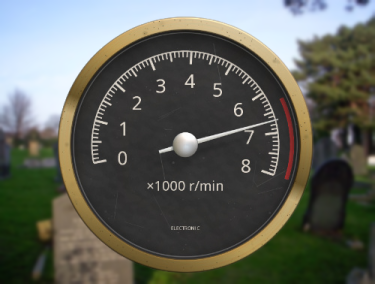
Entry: 6700; rpm
